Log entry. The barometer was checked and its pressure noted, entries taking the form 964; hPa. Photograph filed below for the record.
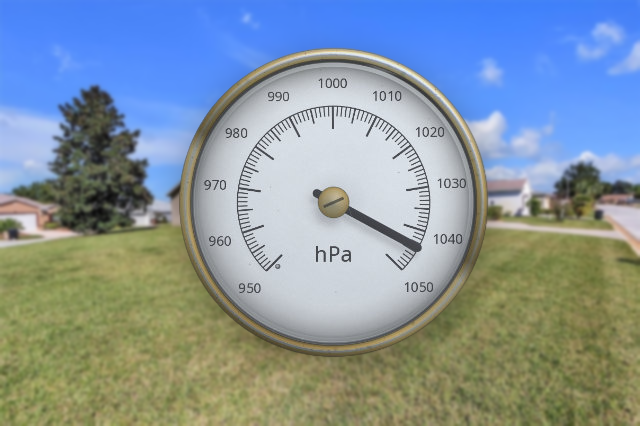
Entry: 1044; hPa
